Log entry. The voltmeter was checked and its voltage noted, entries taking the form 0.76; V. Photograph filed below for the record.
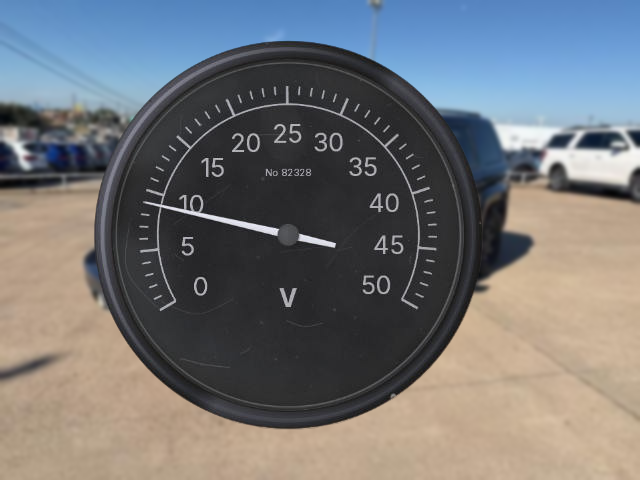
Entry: 9; V
